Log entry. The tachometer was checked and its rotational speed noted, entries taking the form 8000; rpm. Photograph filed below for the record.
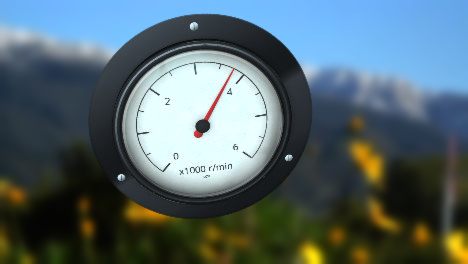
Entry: 3750; rpm
